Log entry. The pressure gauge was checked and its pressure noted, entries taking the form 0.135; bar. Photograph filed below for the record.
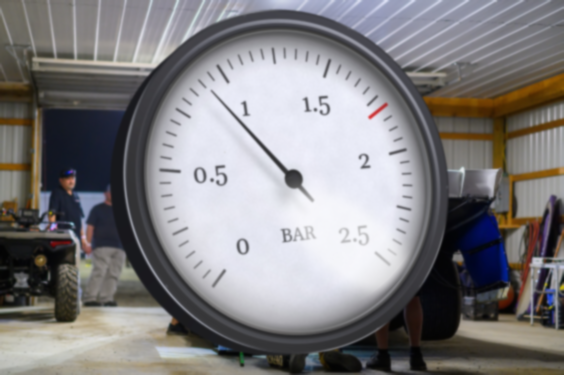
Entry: 0.9; bar
